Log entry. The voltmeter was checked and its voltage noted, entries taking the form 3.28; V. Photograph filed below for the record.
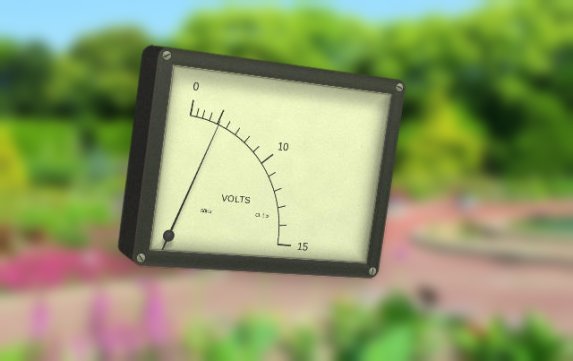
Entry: 5; V
